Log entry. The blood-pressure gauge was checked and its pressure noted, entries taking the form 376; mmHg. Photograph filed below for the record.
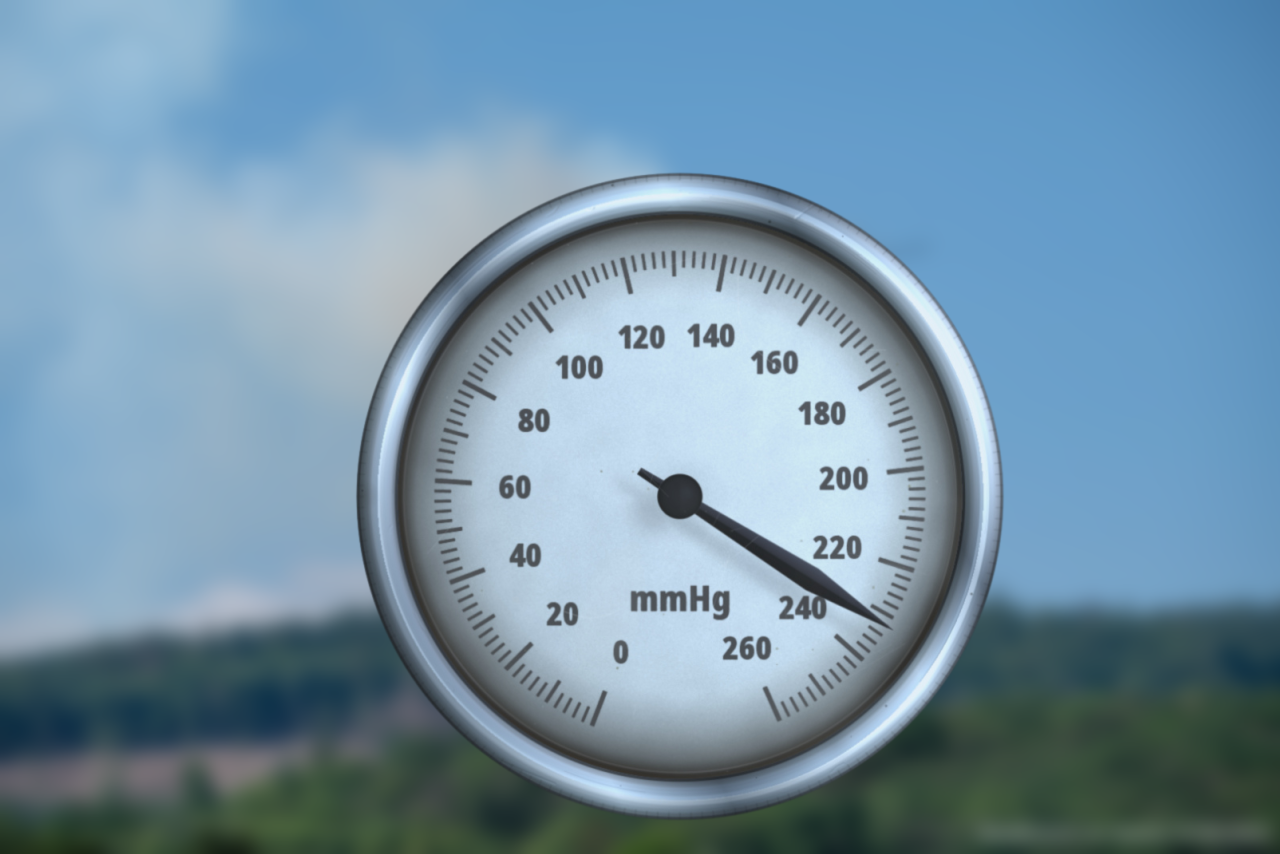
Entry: 232; mmHg
